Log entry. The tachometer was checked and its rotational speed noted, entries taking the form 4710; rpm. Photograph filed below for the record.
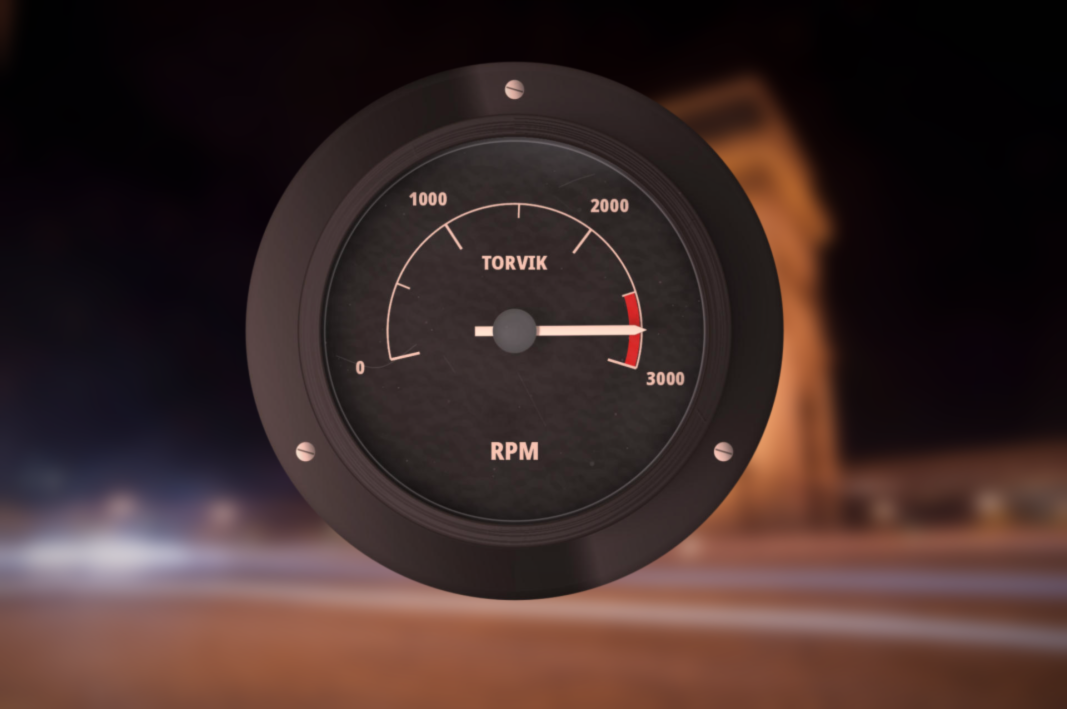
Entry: 2750; rpm
